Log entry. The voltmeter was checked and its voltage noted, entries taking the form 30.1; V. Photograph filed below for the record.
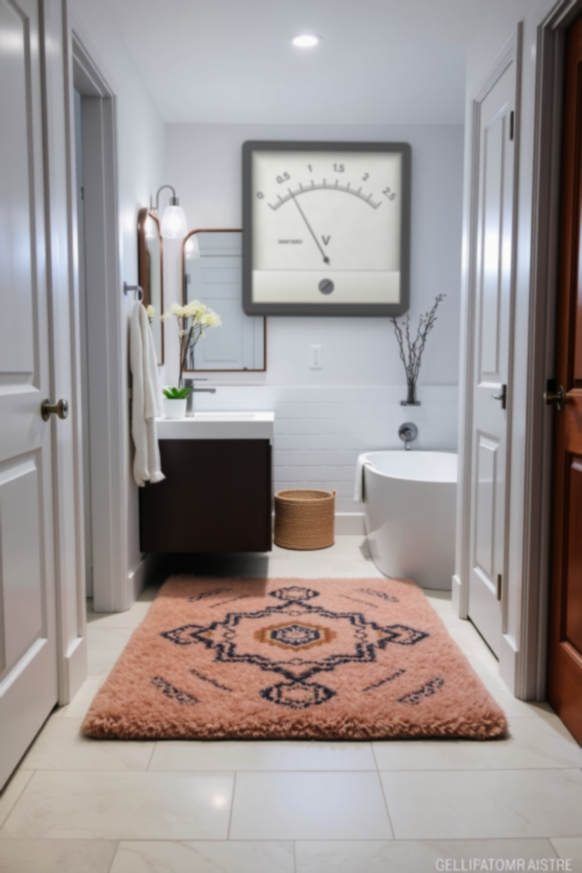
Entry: 0.5; V
